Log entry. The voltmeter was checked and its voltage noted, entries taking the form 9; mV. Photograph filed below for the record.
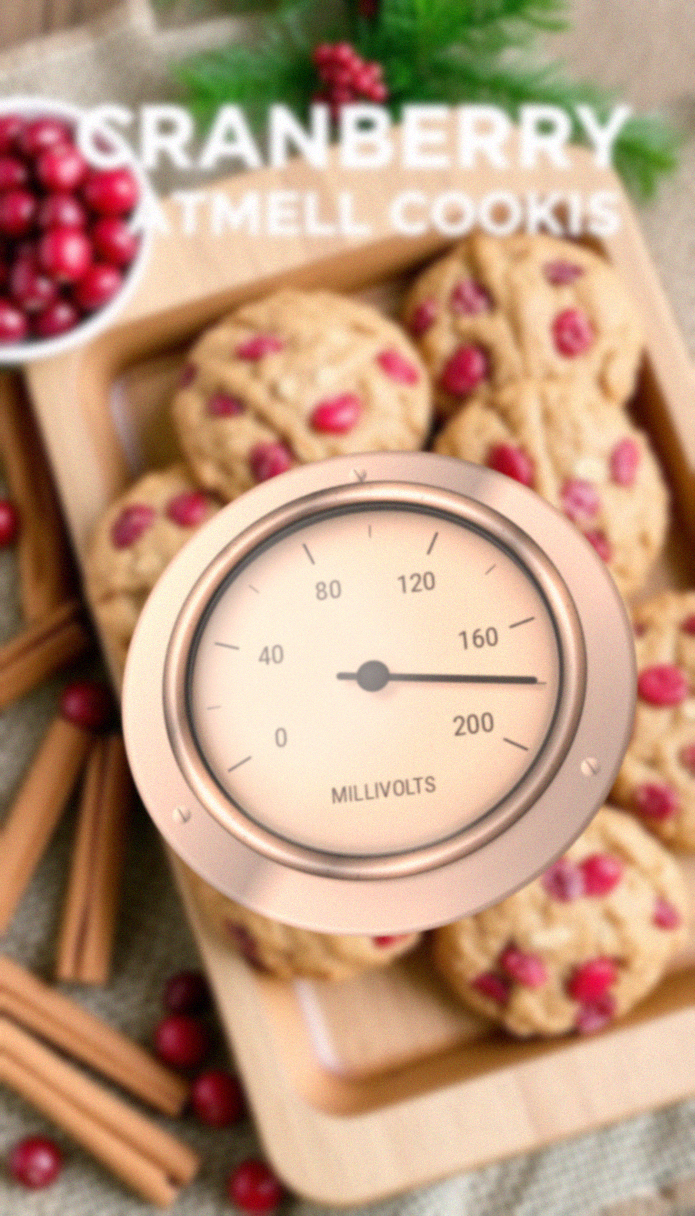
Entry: 180; mV
